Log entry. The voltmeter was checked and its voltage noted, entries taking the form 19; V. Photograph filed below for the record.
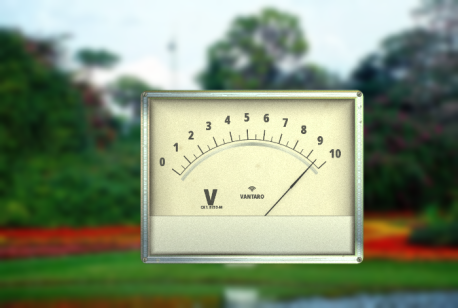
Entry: 9.5; V
